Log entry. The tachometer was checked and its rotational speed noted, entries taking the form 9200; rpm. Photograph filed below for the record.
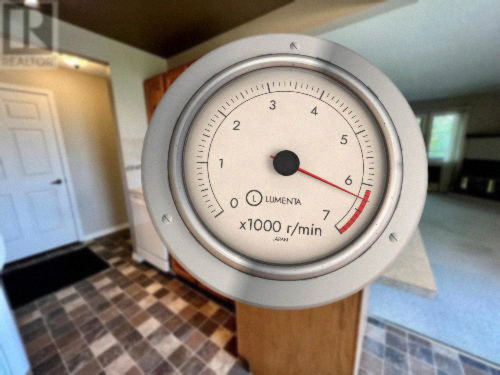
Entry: 6300; rpm
